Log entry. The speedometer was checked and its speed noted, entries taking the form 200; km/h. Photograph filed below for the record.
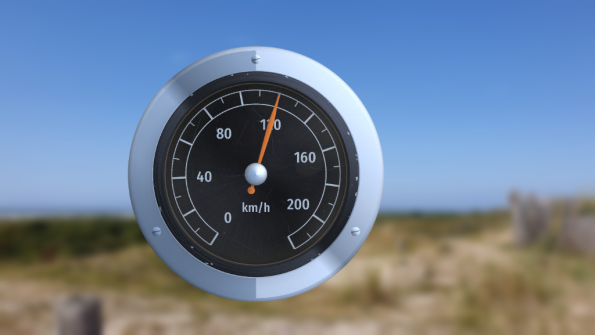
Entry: 120; km/h
